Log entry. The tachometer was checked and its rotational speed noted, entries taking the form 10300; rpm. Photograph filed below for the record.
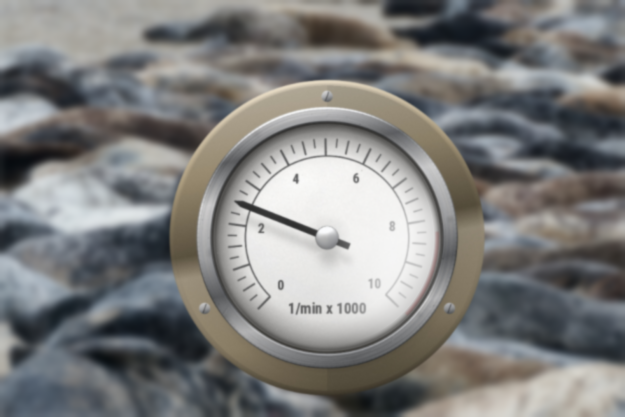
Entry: 2500; rpm
